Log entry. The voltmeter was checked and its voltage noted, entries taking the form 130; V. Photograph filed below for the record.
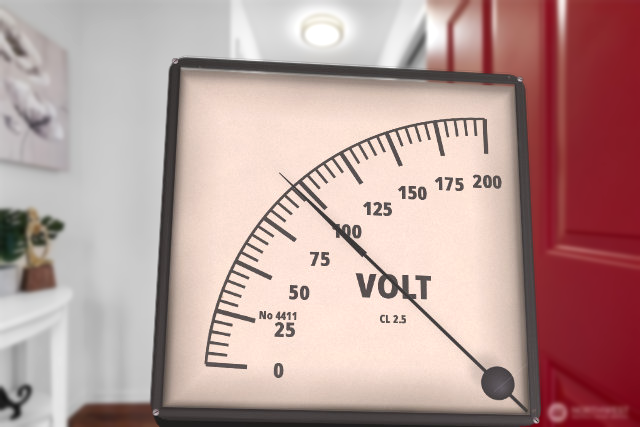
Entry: 95; V
